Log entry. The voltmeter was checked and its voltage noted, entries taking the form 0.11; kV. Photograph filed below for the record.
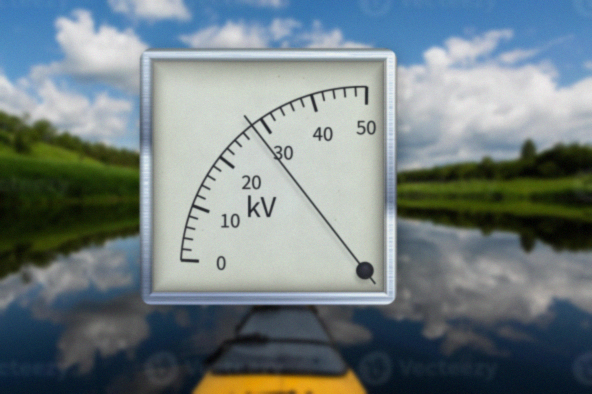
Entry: 28; kV
